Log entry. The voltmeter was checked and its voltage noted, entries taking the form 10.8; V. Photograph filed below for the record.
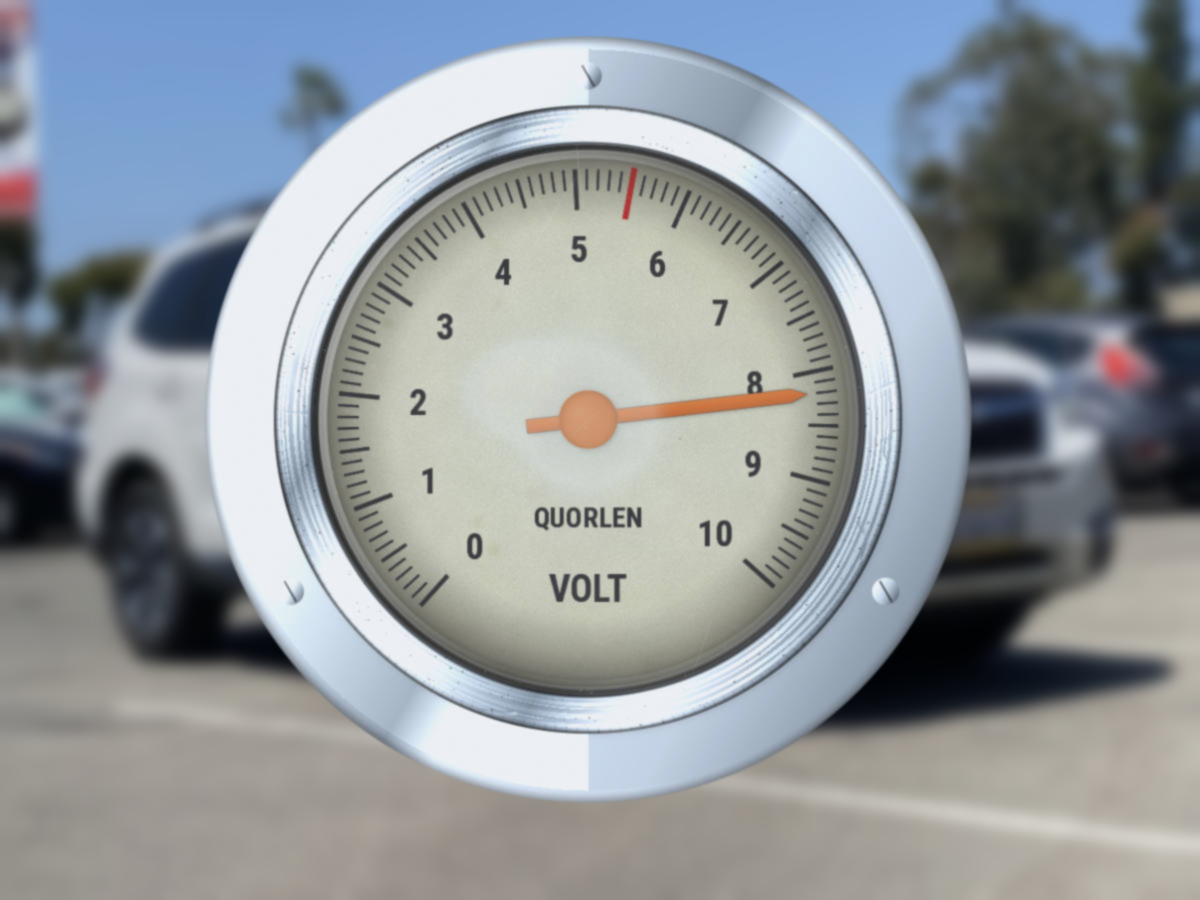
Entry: 8.2; V
